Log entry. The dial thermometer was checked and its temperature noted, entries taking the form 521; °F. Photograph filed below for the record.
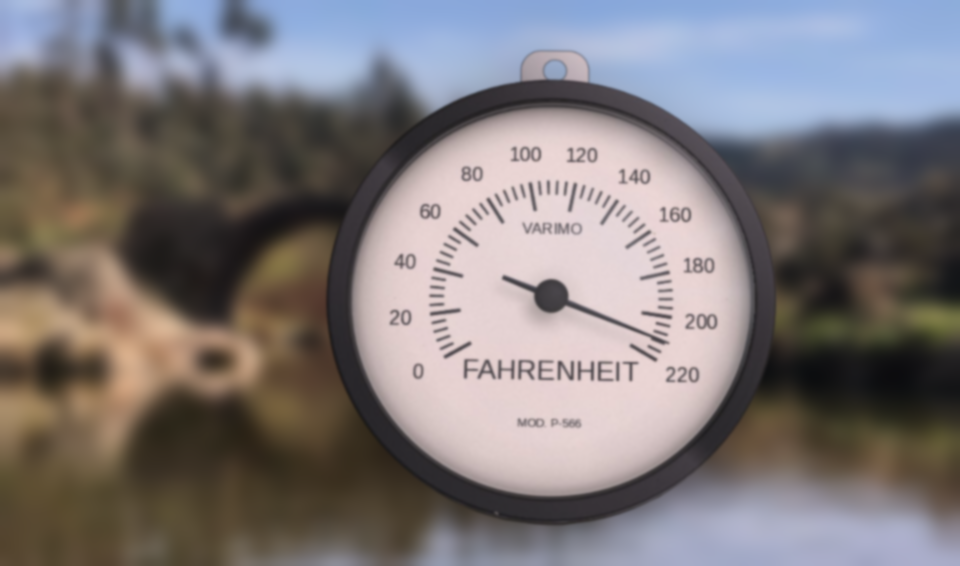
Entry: 212; °F
